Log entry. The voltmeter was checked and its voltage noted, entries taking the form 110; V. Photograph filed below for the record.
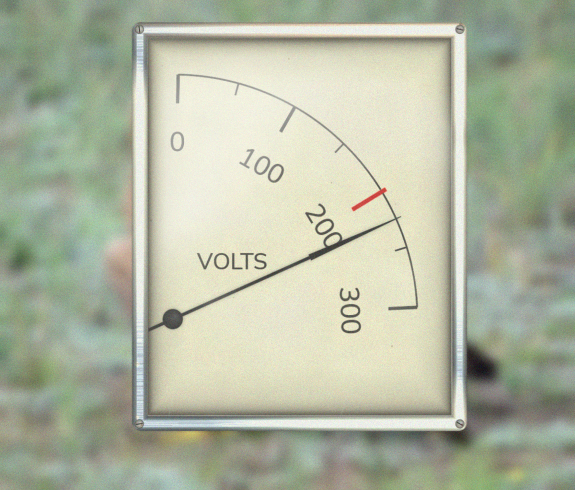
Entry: 225; V
